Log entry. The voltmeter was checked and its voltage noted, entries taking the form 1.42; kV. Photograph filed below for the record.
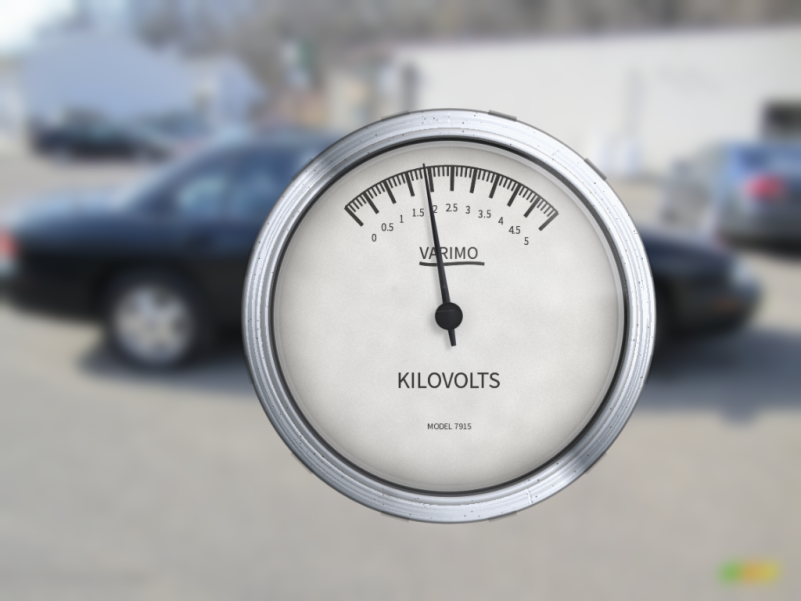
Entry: 1.9; kV
